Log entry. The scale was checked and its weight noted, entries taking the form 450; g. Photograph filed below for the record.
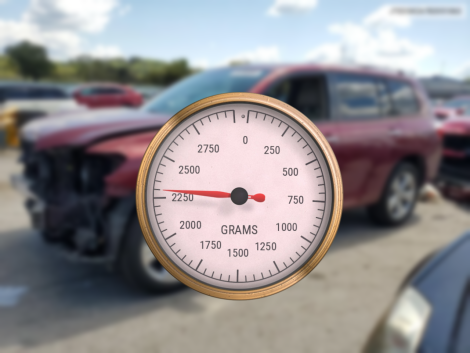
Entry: 2300; g
